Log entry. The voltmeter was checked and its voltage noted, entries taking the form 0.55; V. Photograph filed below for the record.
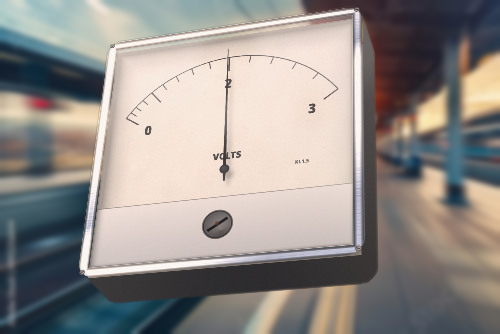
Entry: 2; V
